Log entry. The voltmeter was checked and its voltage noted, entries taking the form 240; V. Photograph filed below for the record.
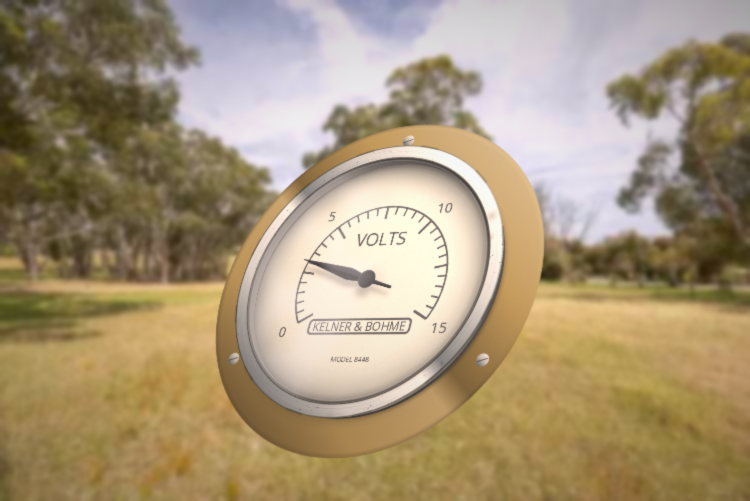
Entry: 3; V
